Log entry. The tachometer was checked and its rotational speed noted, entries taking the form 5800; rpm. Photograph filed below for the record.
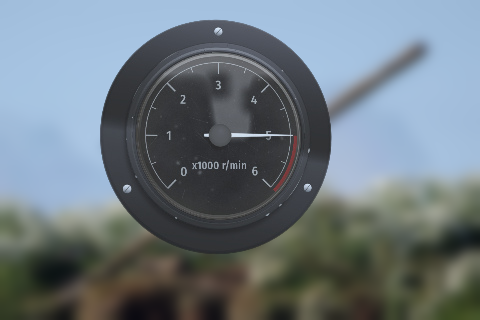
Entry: 5000; rpm
